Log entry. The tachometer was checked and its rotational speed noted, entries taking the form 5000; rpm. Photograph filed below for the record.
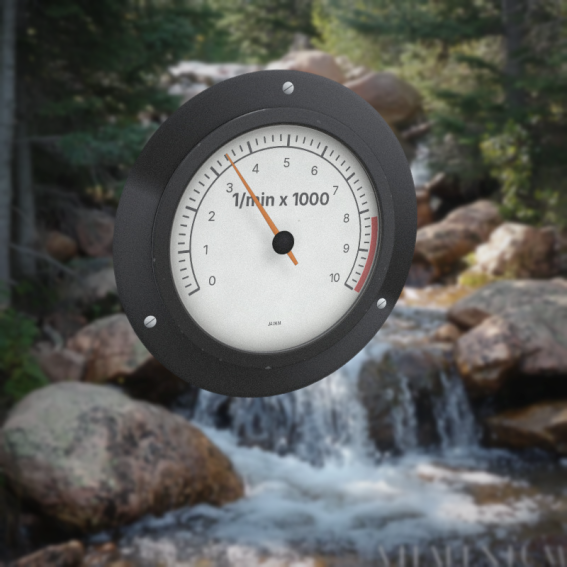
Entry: 3400; rpm
